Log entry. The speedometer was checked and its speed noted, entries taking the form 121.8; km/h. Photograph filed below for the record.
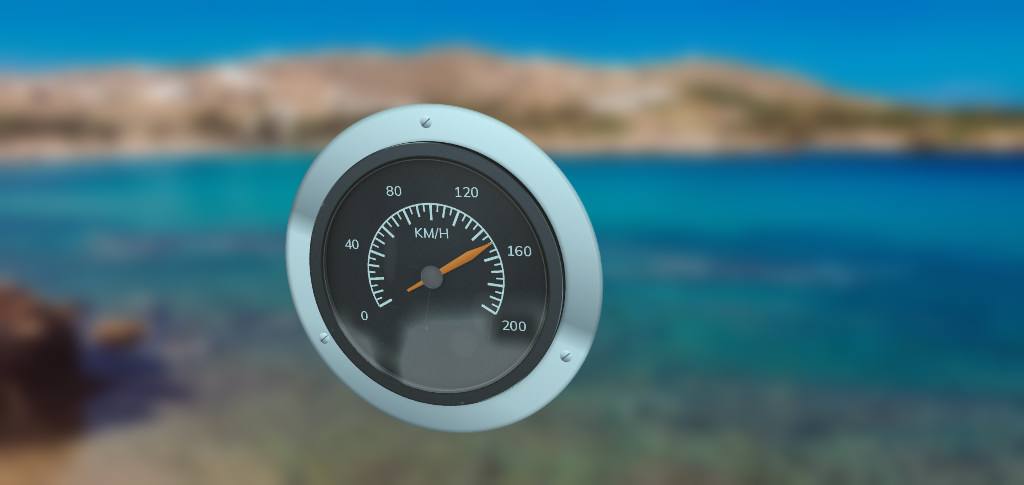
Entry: 150; km/h
